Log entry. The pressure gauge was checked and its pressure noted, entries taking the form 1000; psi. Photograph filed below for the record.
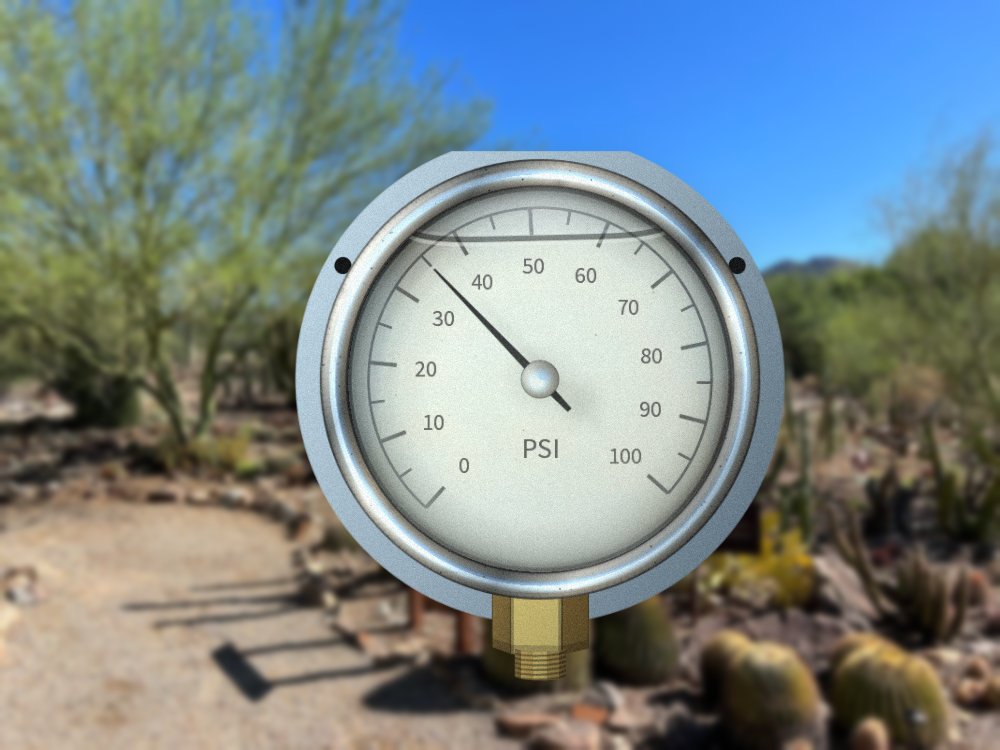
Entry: 35; psi
